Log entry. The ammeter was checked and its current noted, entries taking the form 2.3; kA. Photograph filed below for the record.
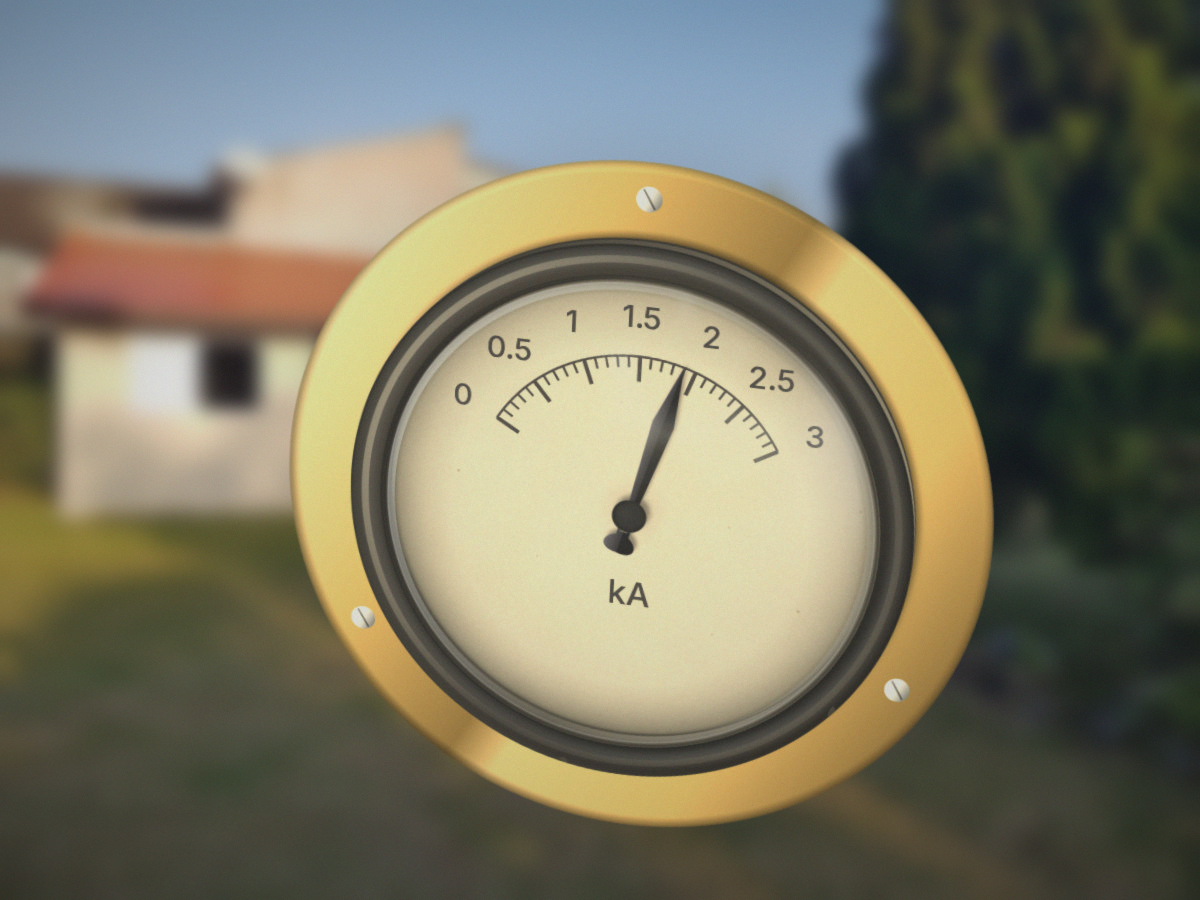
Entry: 1.9; kA
